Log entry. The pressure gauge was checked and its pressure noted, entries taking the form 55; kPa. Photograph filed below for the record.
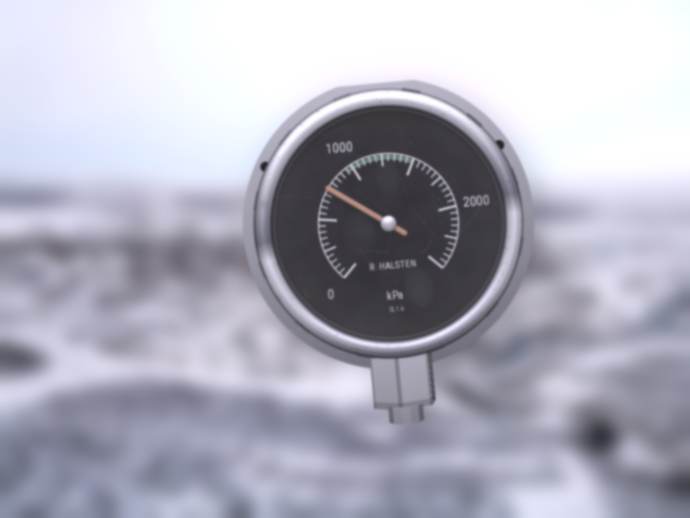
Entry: 750; kPa
